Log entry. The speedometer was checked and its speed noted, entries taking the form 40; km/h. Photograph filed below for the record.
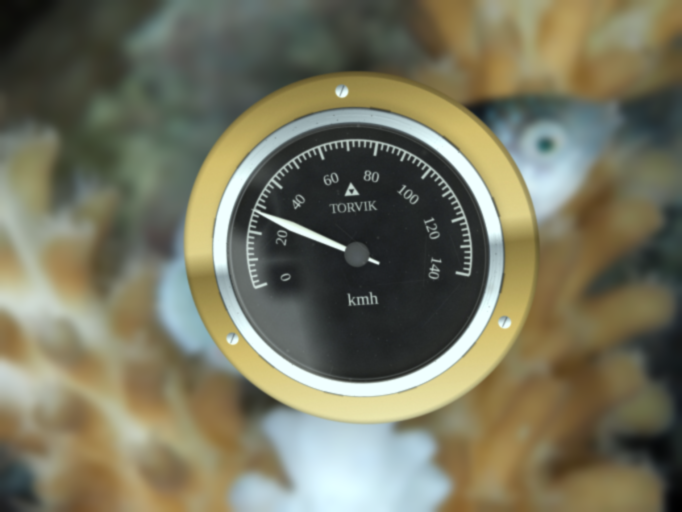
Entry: 28; km/h
